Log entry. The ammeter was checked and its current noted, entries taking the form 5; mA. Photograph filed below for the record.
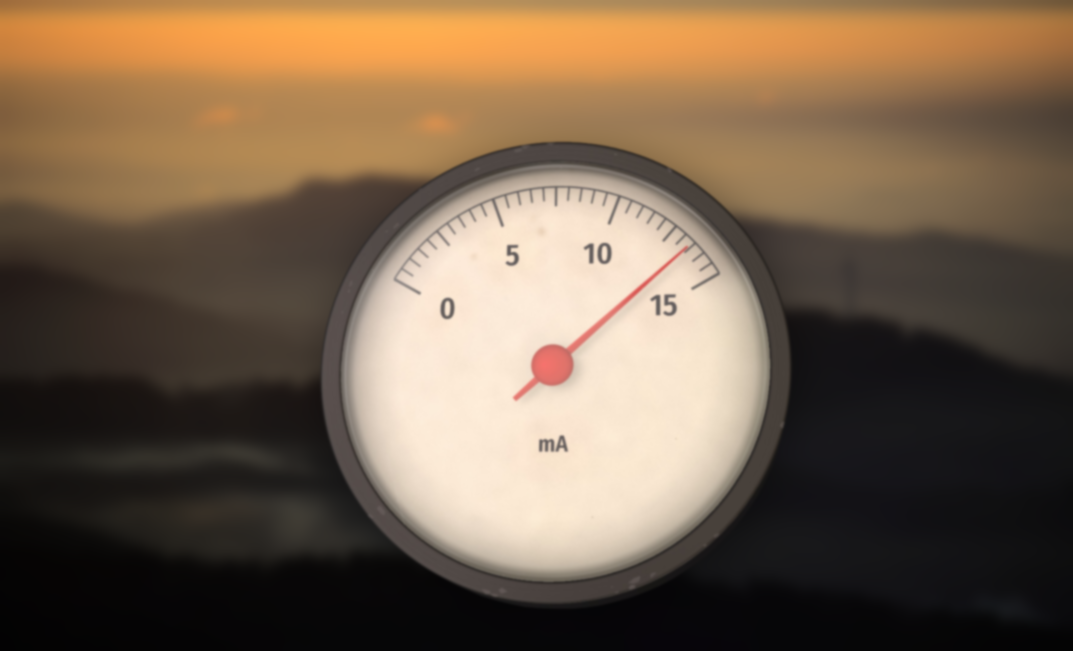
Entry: 13.5; mA
